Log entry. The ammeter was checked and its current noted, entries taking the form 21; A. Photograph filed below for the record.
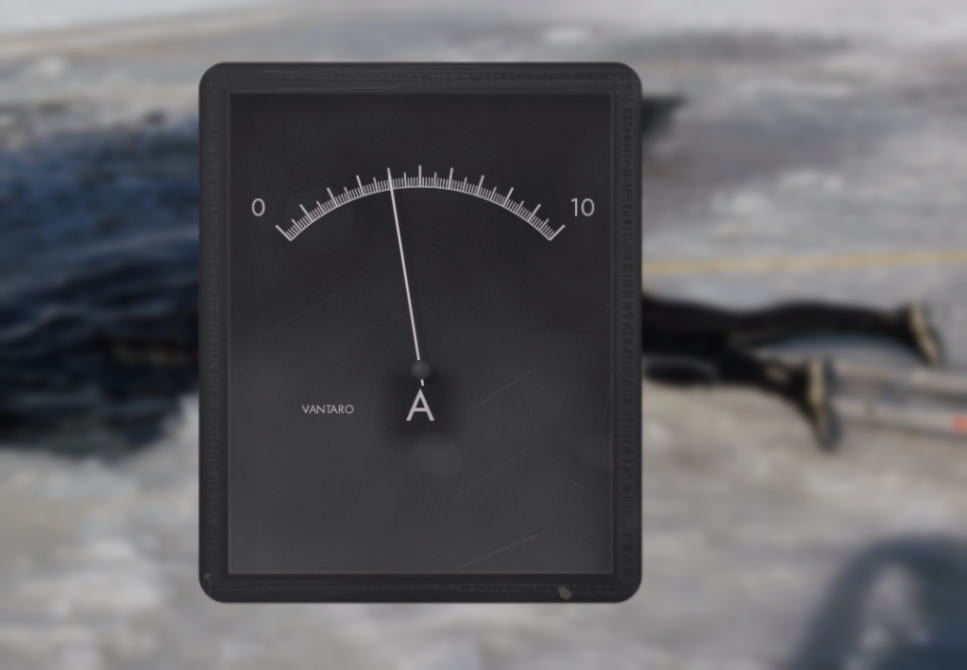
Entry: 4; A
